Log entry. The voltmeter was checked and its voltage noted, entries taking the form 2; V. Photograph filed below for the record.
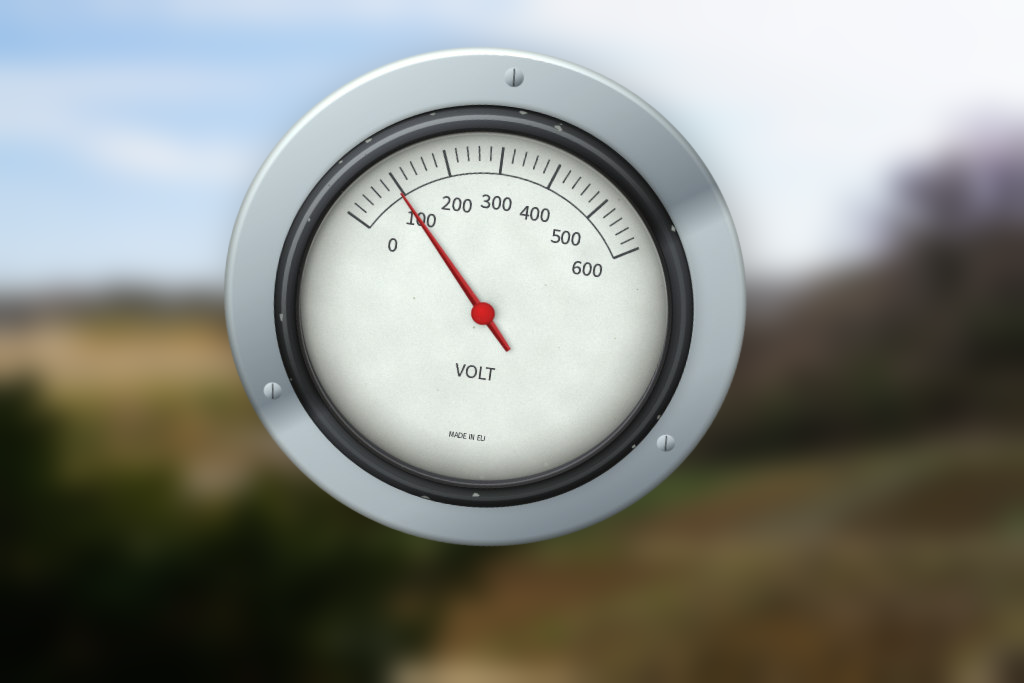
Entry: 100; V
